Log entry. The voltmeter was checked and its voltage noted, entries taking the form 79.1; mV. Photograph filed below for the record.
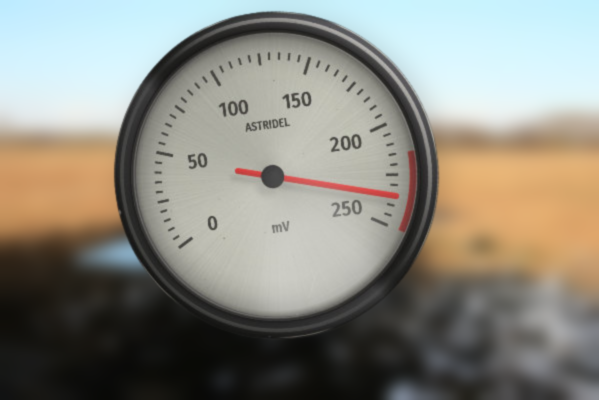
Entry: 235; mV
